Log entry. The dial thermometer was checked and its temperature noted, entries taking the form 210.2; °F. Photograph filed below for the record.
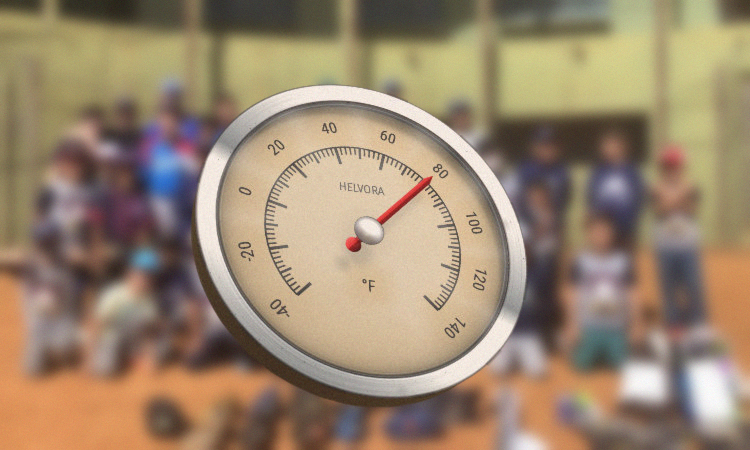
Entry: 80; °F
